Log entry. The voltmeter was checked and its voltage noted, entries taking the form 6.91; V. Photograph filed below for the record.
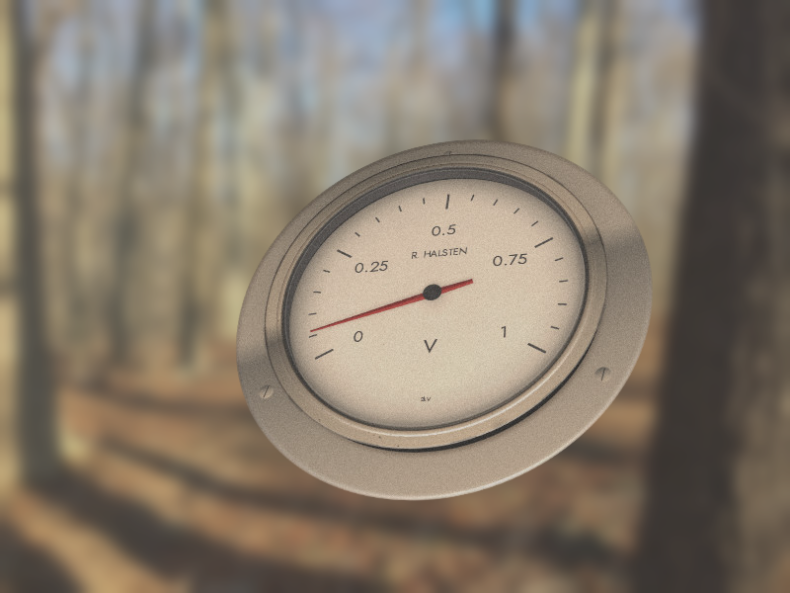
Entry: 0.05; V
